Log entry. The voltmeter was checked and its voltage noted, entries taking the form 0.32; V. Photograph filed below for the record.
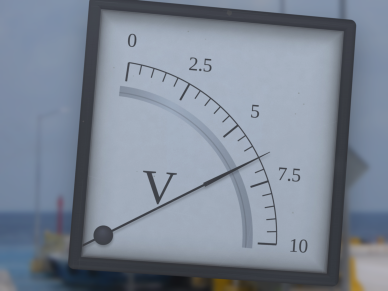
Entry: 6.5; V
